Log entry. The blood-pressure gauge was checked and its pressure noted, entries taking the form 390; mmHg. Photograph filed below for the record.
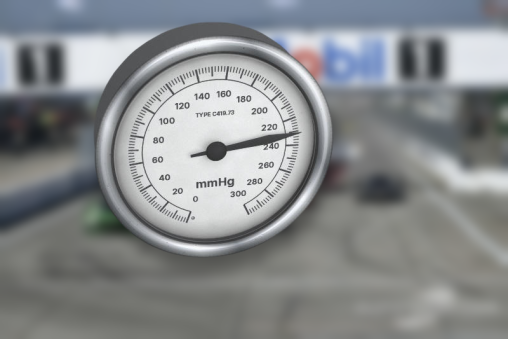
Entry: 230; mmHg
